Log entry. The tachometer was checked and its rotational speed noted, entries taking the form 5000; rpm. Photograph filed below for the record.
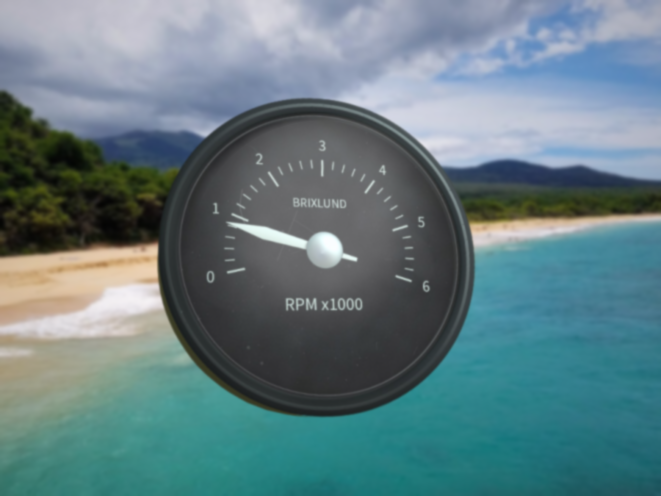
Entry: 800; rpm
